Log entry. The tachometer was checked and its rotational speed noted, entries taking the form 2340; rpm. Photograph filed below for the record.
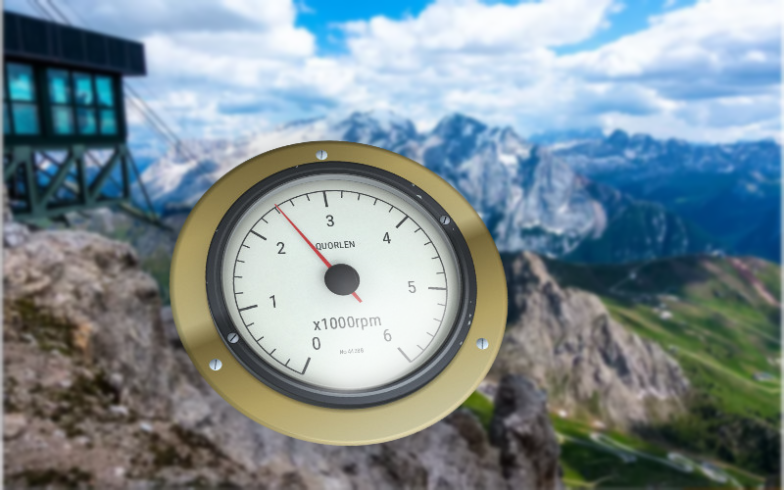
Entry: 2400; rpm
